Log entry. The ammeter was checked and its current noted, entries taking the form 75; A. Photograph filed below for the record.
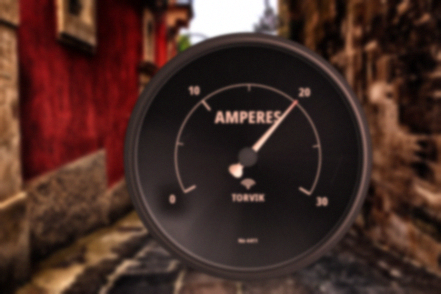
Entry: 20; A
